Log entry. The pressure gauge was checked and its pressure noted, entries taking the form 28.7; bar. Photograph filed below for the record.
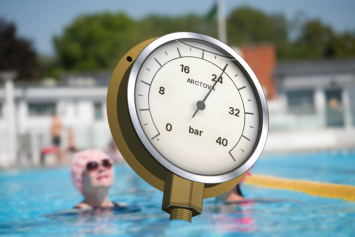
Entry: 24; bar
